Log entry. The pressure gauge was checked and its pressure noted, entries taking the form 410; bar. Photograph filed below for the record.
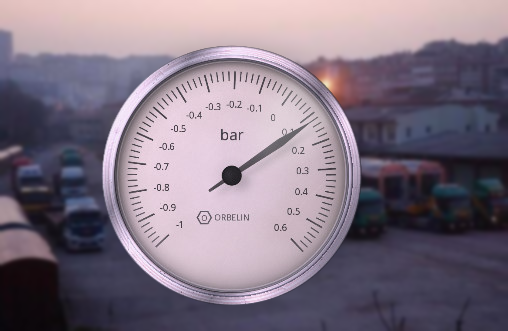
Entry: 0.12; bar
